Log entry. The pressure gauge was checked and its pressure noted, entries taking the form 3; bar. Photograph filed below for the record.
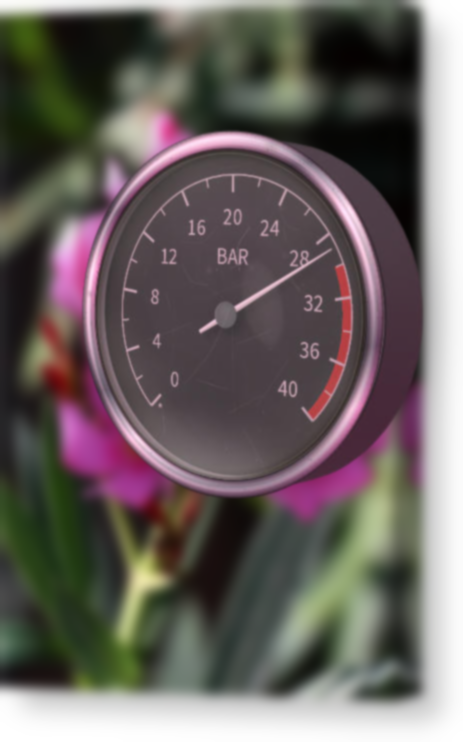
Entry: 29; bar
